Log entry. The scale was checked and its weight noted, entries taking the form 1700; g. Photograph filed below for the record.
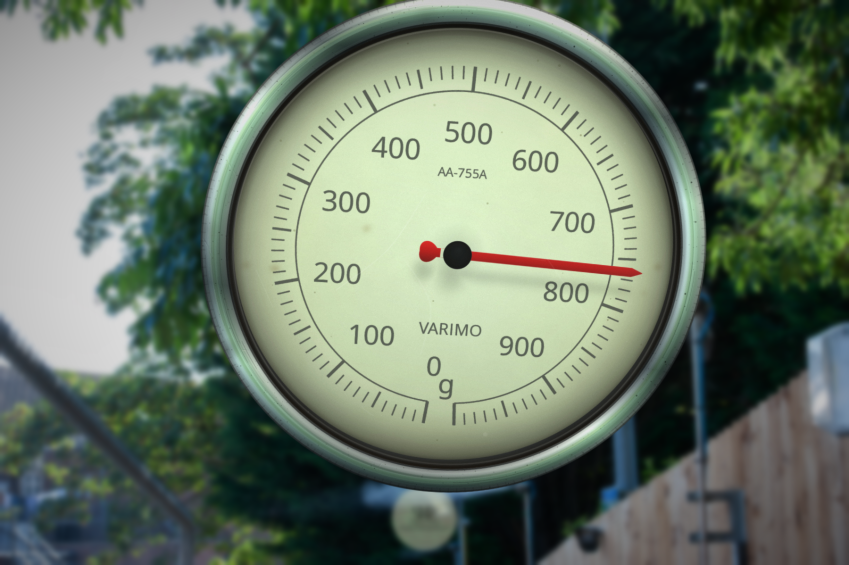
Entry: 760; g
